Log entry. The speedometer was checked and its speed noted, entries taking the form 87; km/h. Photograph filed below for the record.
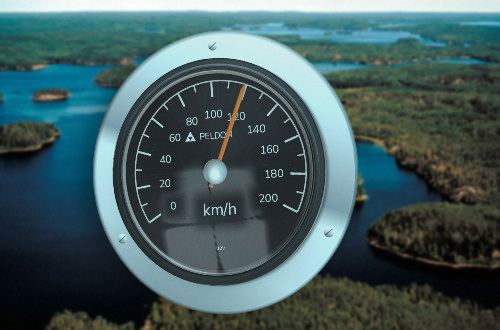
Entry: 120; km/h
